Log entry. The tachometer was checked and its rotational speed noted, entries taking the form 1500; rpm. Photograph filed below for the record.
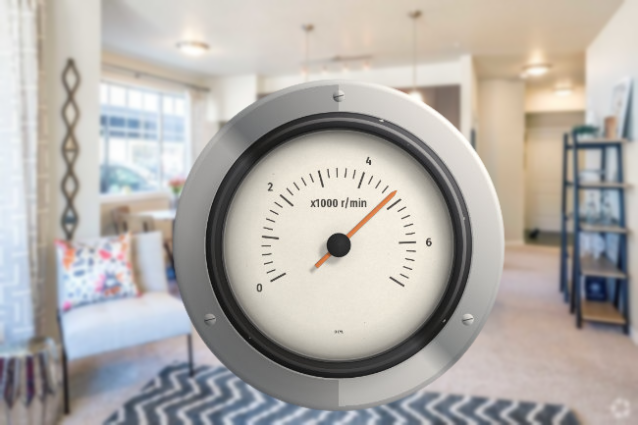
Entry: 4800; rpm
